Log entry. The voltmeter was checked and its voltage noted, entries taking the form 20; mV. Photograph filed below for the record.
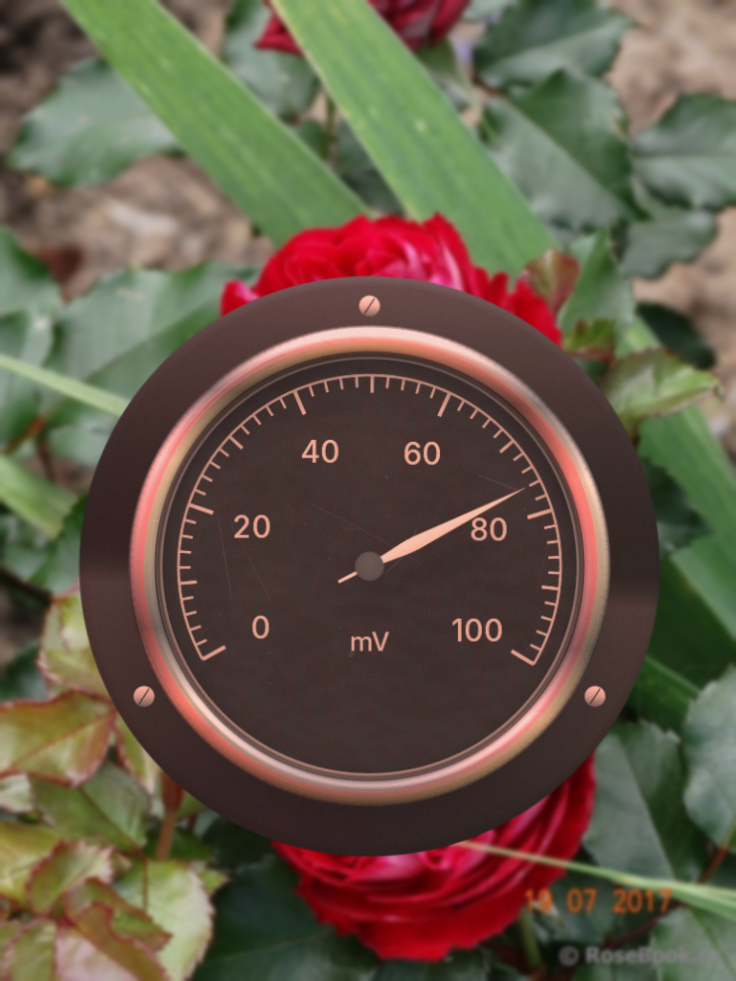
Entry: 76; mV
